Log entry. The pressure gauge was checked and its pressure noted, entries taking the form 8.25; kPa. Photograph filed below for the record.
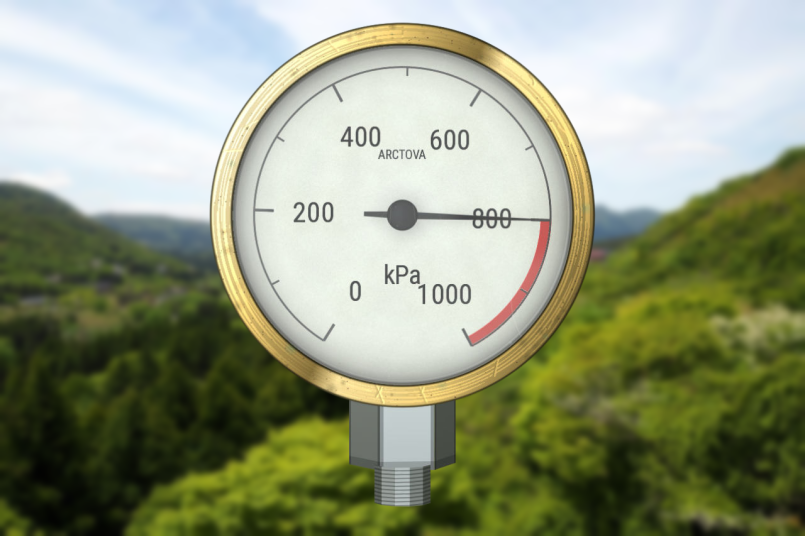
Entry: 800; kPa
